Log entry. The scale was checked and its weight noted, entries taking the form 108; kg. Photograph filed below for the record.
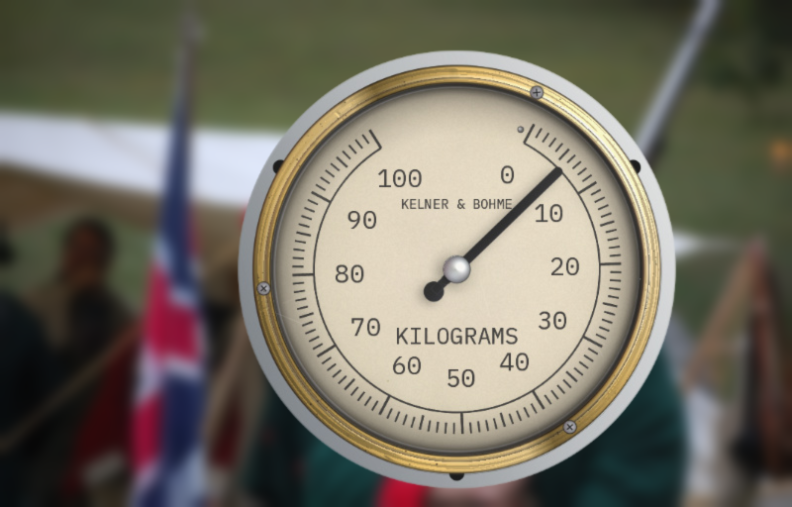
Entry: 6; kg
